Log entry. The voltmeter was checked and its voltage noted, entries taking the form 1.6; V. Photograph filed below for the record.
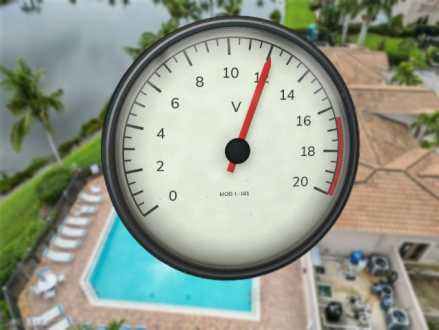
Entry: 12; V
